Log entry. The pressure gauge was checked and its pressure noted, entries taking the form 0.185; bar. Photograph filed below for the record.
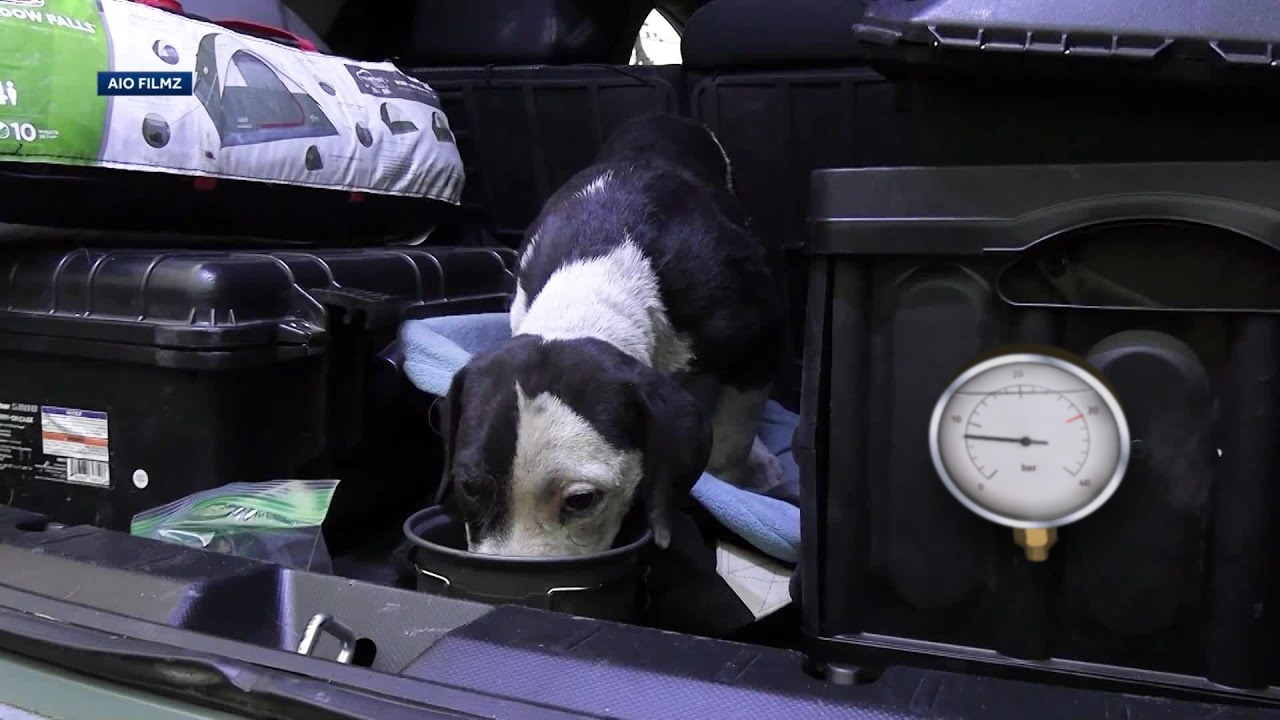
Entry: 8; bar
